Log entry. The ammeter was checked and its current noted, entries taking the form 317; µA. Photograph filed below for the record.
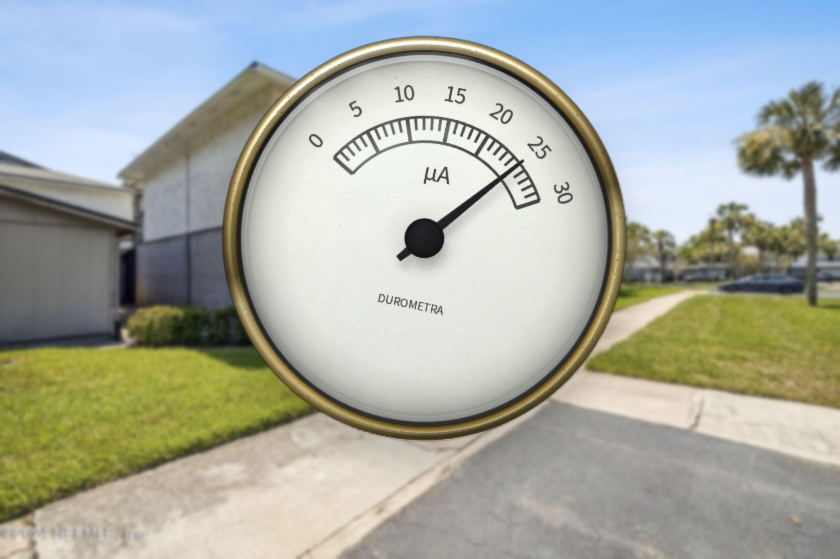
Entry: 25; µA
